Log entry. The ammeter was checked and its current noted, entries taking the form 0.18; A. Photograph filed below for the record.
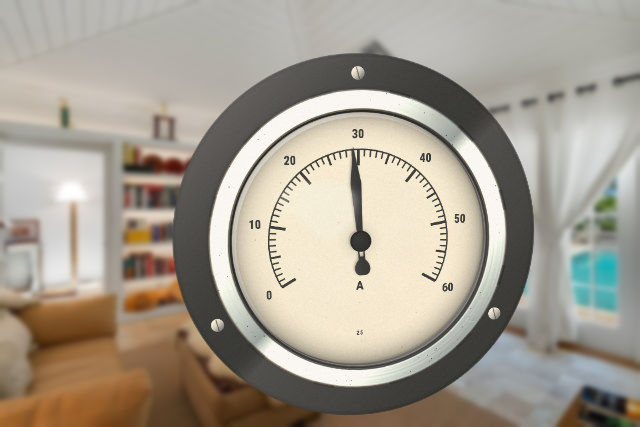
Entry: 29; A
